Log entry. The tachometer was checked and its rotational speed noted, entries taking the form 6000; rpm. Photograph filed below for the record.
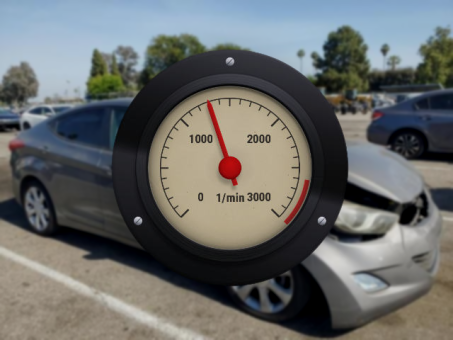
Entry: 1300; rpm
